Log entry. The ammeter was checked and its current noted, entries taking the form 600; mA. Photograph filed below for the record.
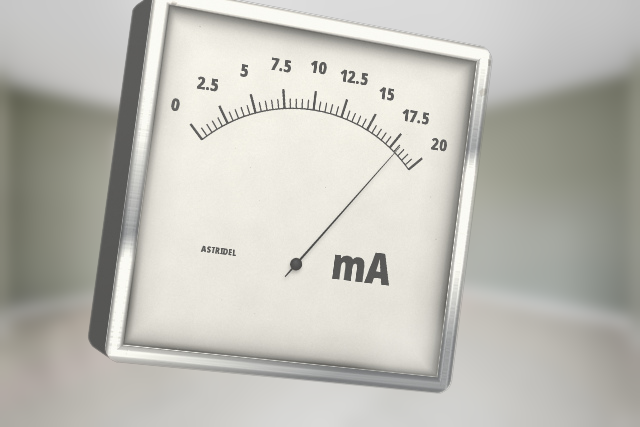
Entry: 18; mA
